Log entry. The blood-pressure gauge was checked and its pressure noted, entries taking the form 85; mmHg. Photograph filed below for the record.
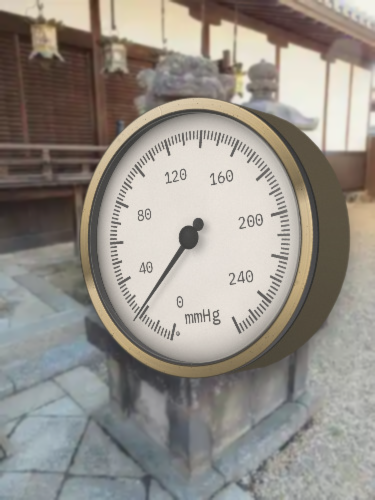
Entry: 20; mmHg
